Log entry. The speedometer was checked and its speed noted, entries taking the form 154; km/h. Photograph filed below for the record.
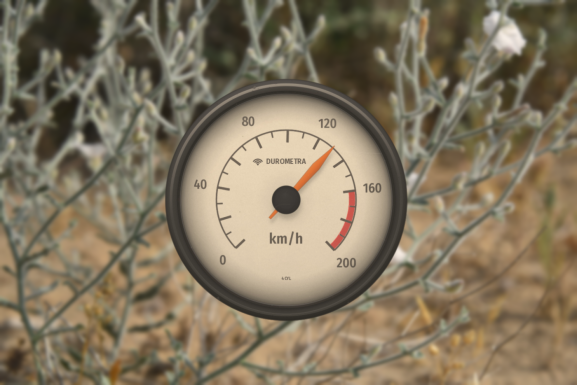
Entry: 130; km/h
